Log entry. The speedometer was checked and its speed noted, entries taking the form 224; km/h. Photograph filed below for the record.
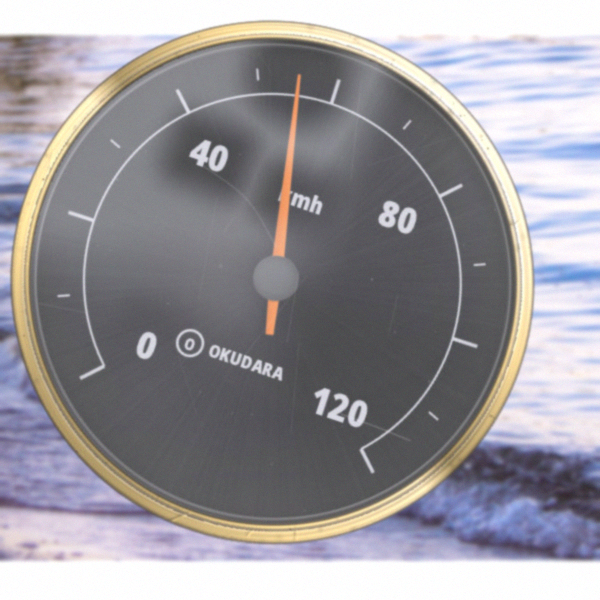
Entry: 55; km/h
